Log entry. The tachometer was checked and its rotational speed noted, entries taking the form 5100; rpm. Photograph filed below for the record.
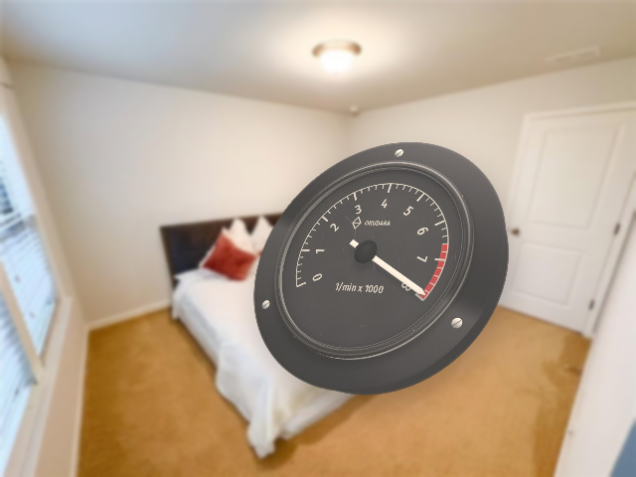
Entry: 7900; rpm
